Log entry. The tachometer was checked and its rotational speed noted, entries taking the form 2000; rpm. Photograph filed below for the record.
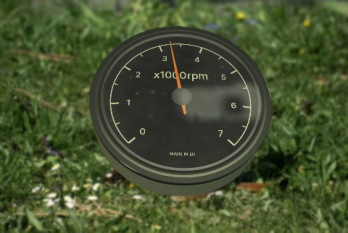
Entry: 3250; rpm
